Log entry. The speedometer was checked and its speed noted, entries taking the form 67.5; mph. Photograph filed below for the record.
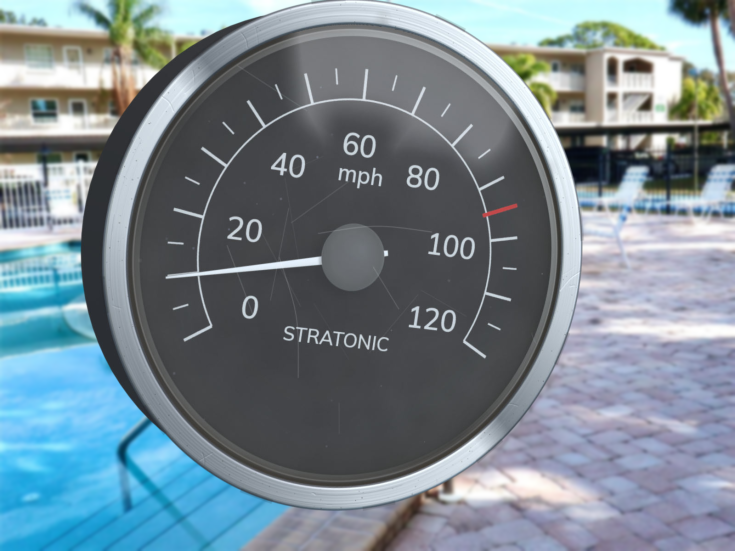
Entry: 10; mph
